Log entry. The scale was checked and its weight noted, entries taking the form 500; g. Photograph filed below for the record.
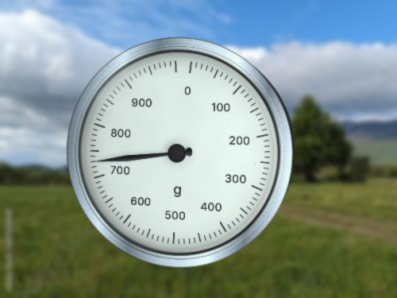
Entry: 730; g
